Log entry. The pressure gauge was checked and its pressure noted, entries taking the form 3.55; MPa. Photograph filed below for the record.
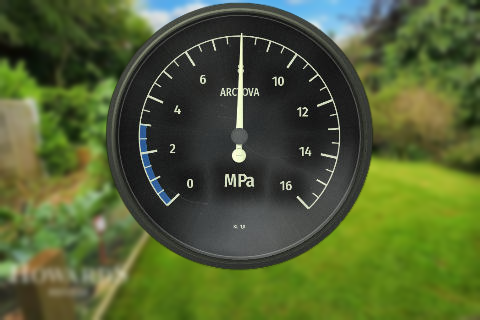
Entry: 8; MPa
